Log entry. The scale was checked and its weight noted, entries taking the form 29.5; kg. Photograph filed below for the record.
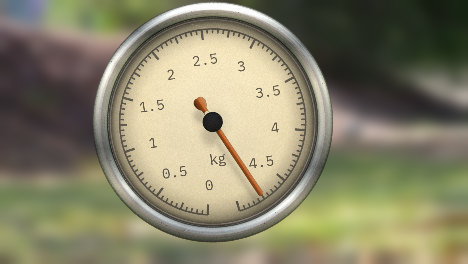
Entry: 4.75; kg
